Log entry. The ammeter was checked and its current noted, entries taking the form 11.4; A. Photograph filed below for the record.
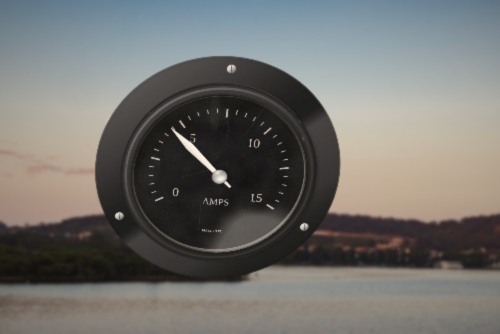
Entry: 4.5; A
